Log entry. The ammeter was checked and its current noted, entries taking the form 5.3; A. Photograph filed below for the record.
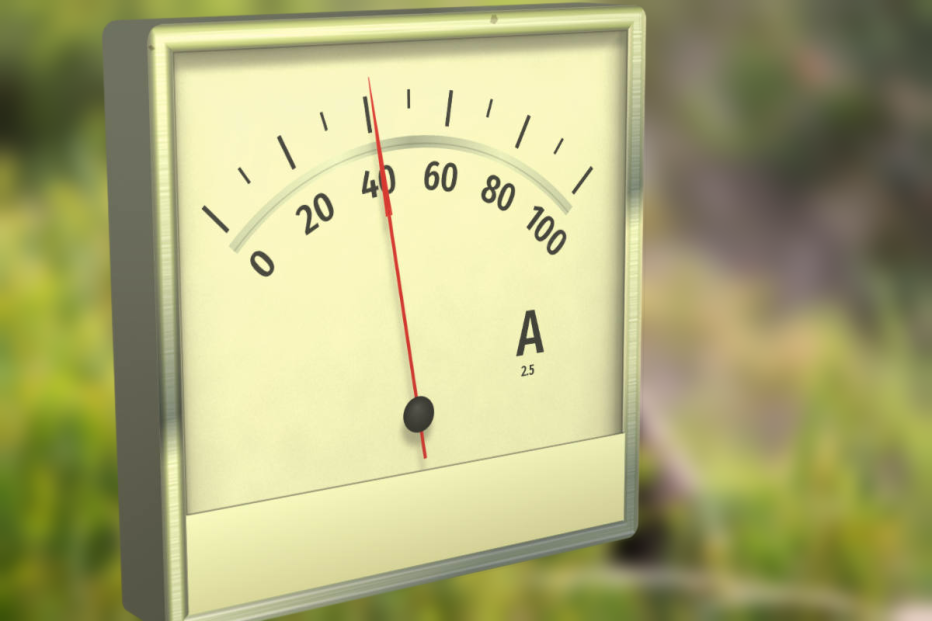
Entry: 40; A
